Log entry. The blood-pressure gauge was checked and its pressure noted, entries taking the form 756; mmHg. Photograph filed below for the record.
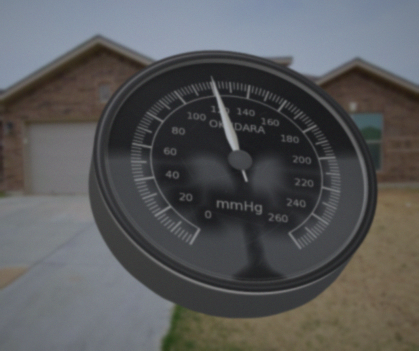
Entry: 120; mmHg
